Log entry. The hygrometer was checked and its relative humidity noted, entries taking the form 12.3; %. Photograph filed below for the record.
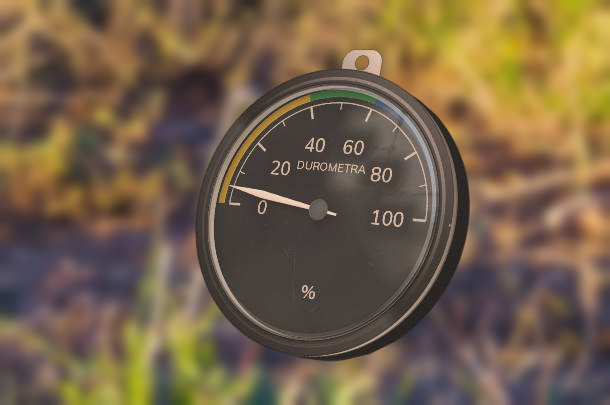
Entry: 5; %
